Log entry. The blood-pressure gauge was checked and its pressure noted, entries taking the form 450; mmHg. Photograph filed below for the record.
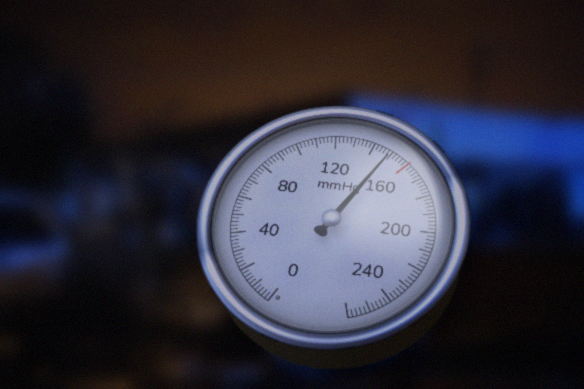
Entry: 150; mmHg
